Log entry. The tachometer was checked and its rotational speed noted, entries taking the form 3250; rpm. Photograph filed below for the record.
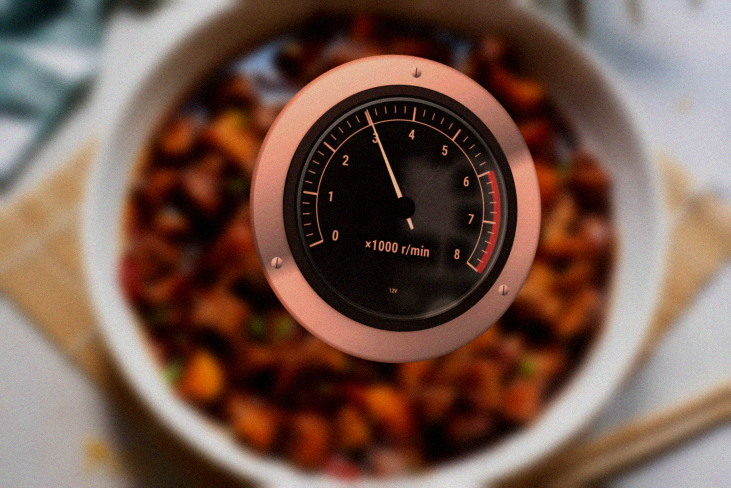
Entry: 3000; rpm
